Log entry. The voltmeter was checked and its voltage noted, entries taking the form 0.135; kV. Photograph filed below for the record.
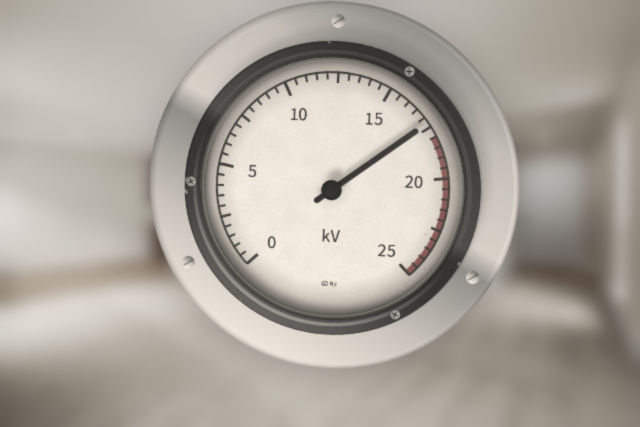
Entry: 17.25; kV
